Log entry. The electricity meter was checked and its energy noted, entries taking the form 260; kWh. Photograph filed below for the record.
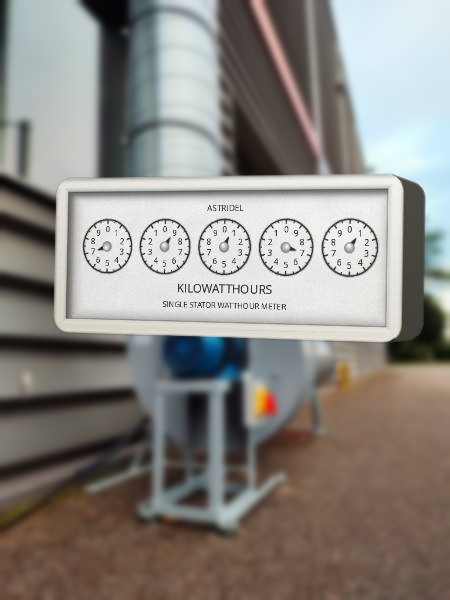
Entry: 69071; kWh
